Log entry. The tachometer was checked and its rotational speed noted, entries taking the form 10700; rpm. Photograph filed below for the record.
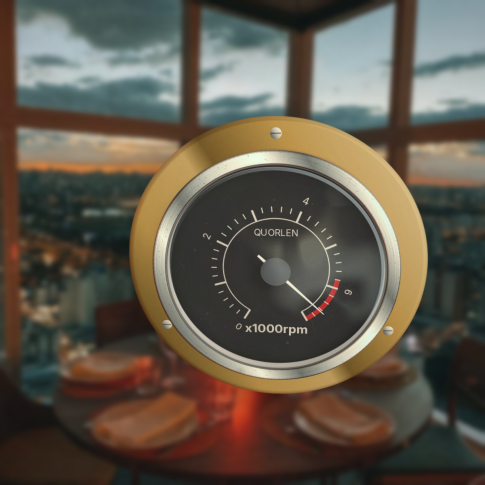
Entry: 6600; rpm
